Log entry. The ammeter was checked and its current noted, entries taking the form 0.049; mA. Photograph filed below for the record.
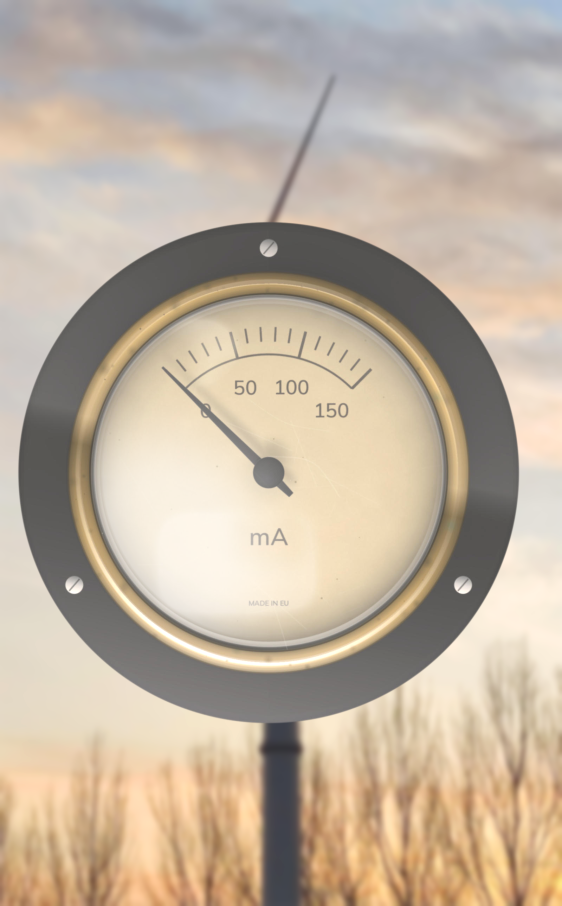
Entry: 0; mA
